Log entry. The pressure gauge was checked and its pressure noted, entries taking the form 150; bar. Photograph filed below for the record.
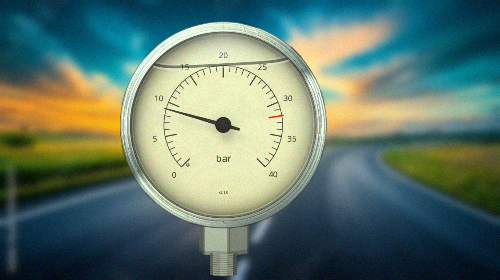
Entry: 9; bar
